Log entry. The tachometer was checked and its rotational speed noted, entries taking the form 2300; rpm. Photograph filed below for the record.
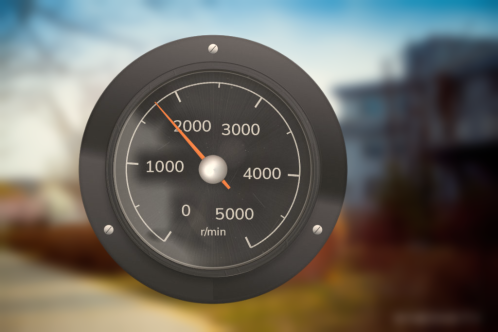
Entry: 1750; rpm
